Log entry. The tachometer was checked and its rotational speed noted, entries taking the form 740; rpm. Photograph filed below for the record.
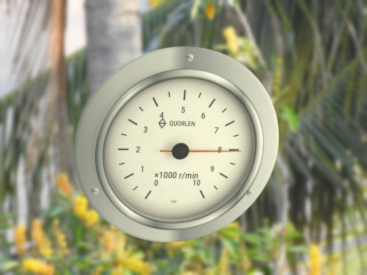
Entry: 8000; rpm
